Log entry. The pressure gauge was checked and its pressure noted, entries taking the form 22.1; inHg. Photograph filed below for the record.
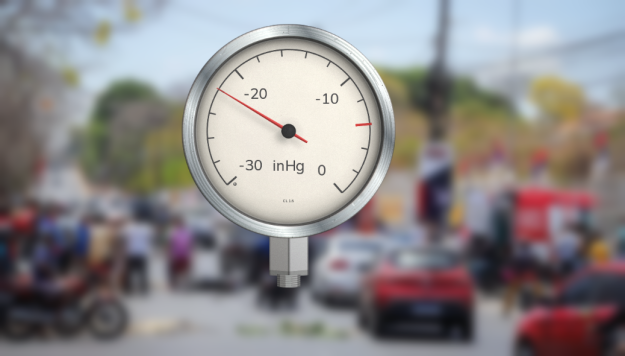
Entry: -22; inHg
